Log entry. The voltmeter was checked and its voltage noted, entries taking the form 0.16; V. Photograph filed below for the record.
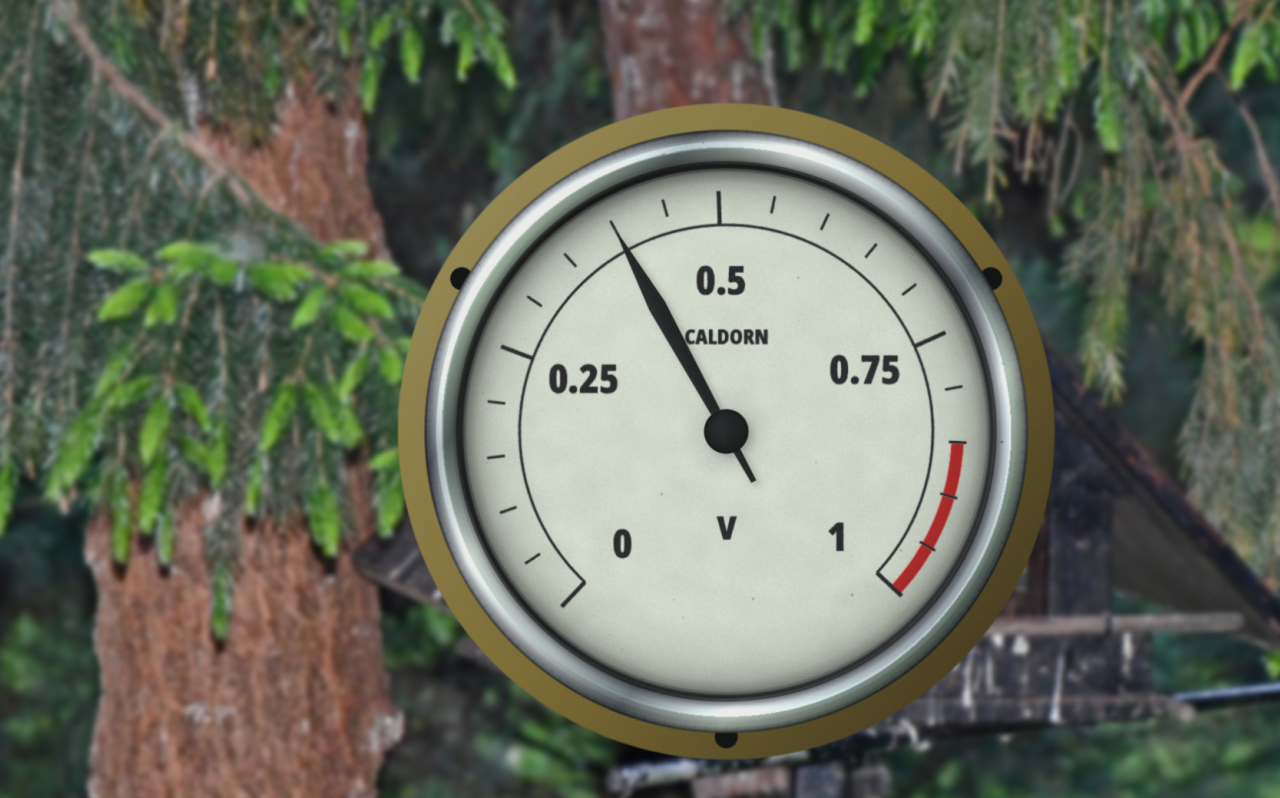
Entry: 0.4; V
